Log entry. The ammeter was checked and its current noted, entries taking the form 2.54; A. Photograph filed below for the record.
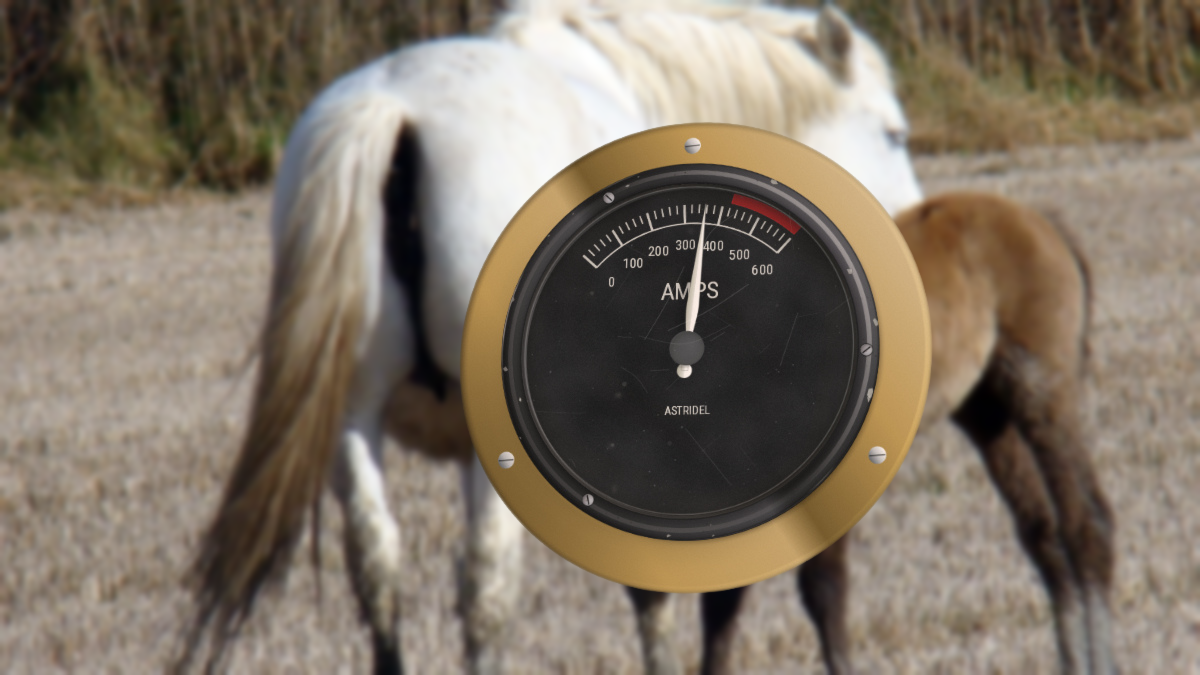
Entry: 360; A
